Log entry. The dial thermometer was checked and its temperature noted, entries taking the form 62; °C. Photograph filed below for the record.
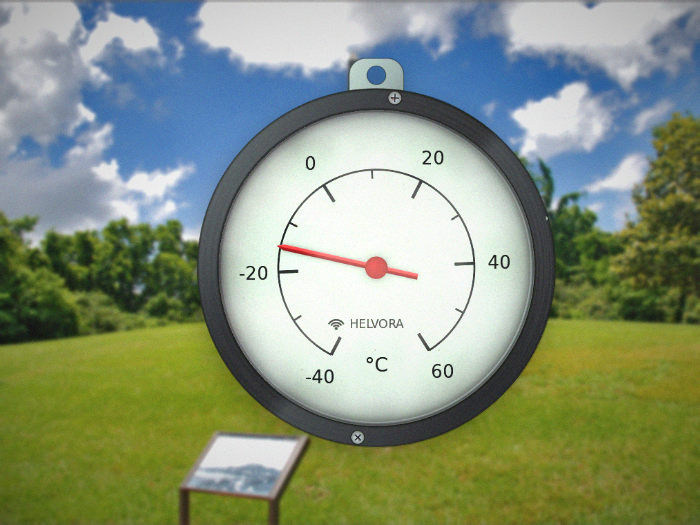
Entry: -15; °C
